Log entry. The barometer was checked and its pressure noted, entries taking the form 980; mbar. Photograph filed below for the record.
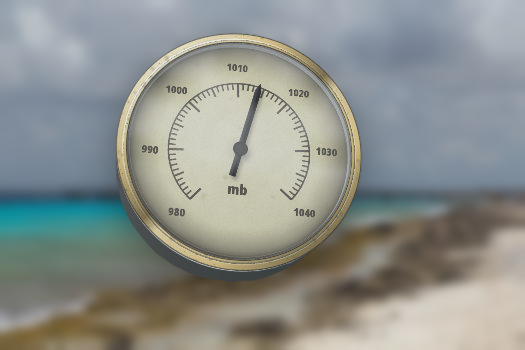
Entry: 1014; mbar
